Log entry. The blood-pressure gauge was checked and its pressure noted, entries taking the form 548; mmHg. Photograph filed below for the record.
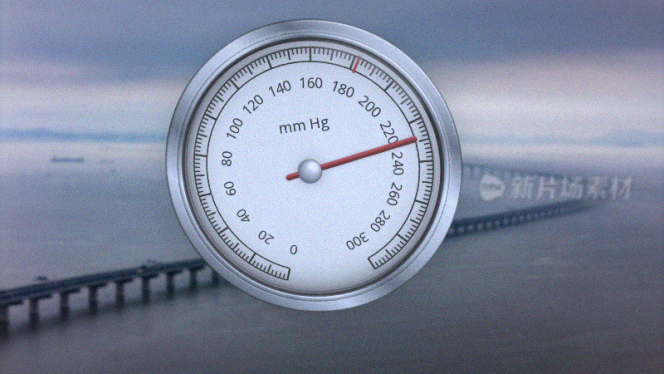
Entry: 228; mmHg
